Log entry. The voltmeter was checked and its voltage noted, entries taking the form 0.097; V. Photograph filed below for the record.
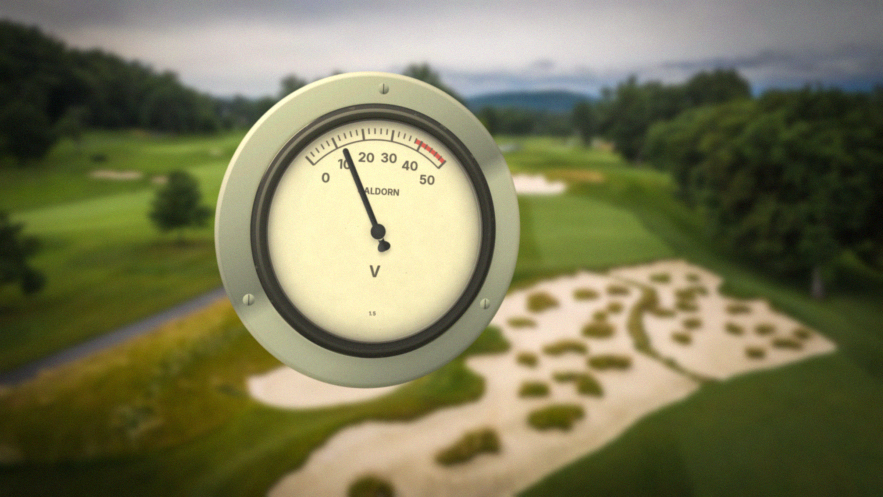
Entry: 12; V
